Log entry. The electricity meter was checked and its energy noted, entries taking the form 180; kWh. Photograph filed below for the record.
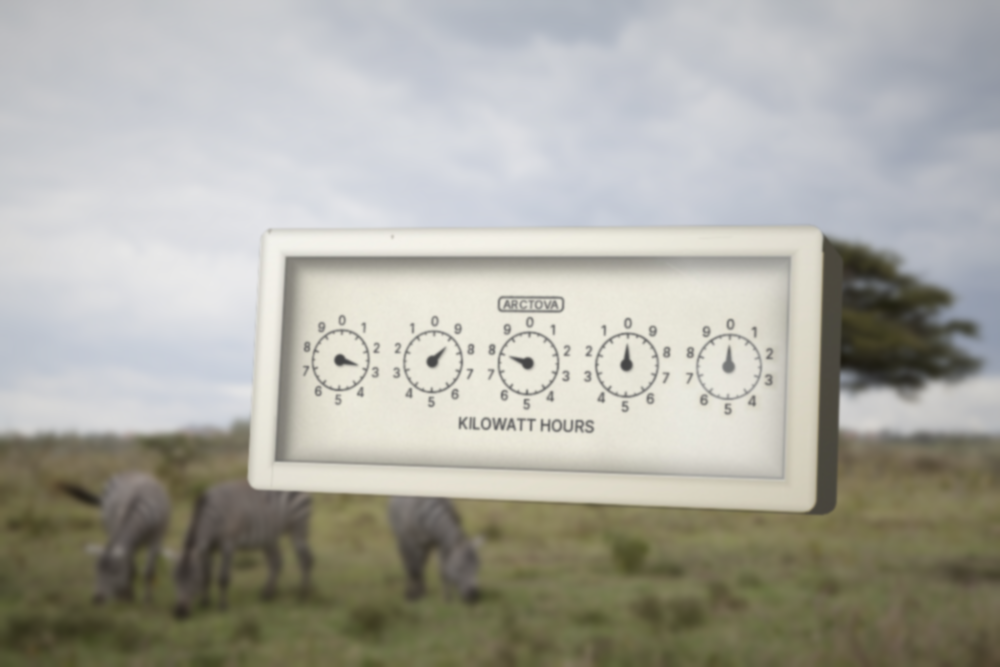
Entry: 28800; kWh
